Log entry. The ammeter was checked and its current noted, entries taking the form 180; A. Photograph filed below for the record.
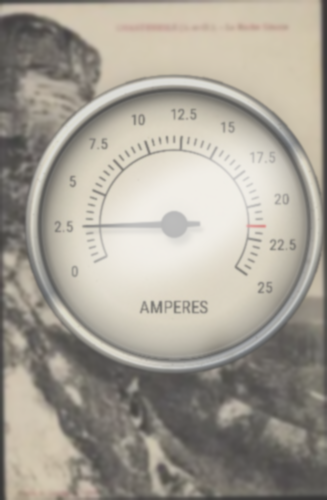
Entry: 2.5; A
